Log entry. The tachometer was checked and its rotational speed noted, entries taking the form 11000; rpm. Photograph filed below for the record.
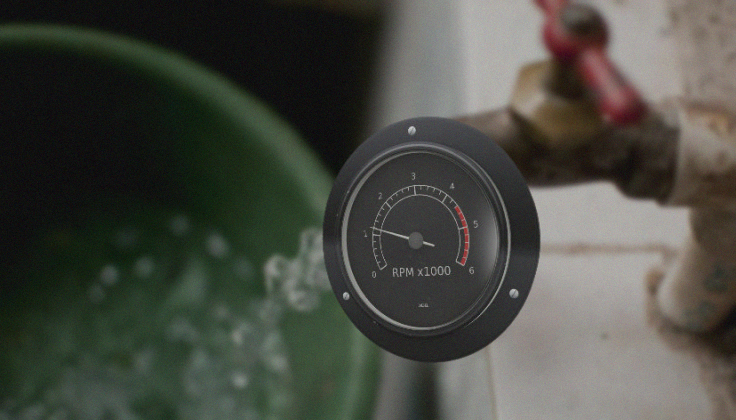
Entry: 1200; rpm
